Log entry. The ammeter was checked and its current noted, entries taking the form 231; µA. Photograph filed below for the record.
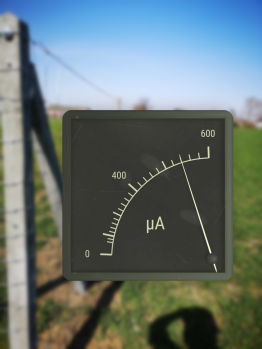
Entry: 540; µA
